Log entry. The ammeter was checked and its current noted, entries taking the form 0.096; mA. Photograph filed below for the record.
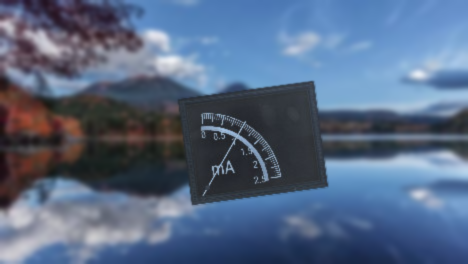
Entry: 1; mA
